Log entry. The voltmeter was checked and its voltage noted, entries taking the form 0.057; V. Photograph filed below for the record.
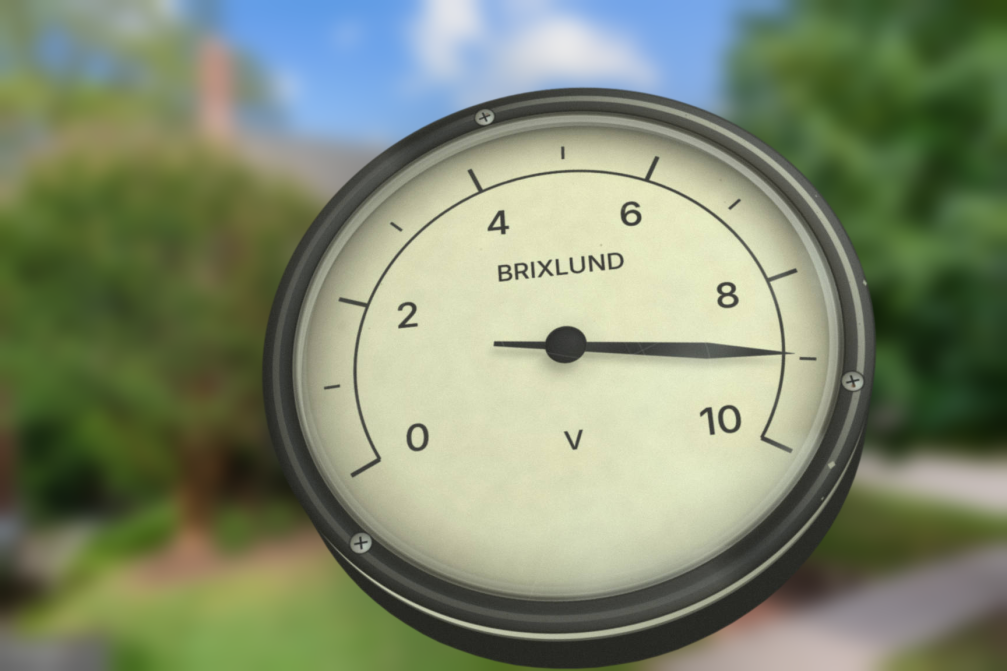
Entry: 9; V
